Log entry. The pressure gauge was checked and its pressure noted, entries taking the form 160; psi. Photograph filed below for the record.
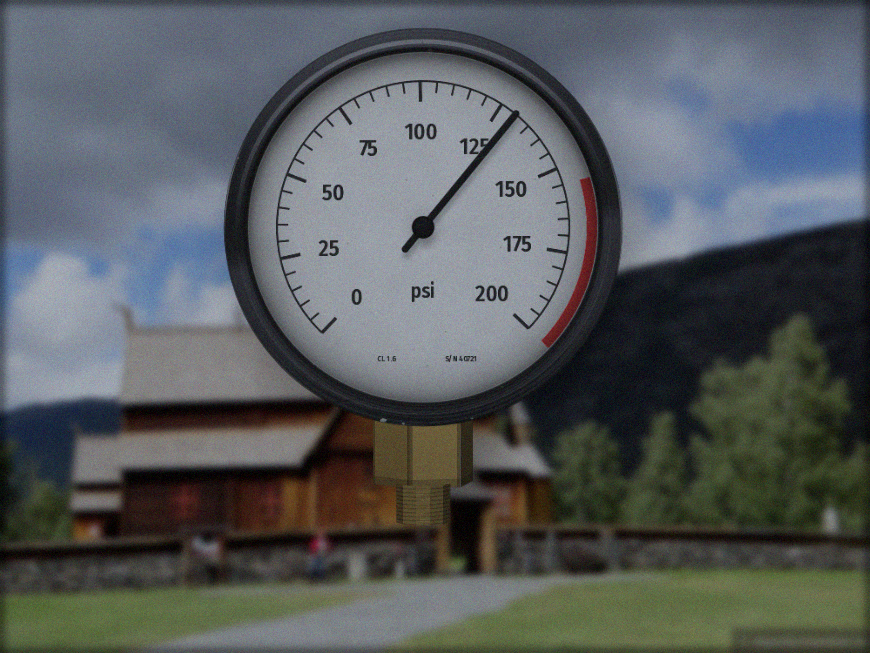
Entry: 130; psi
